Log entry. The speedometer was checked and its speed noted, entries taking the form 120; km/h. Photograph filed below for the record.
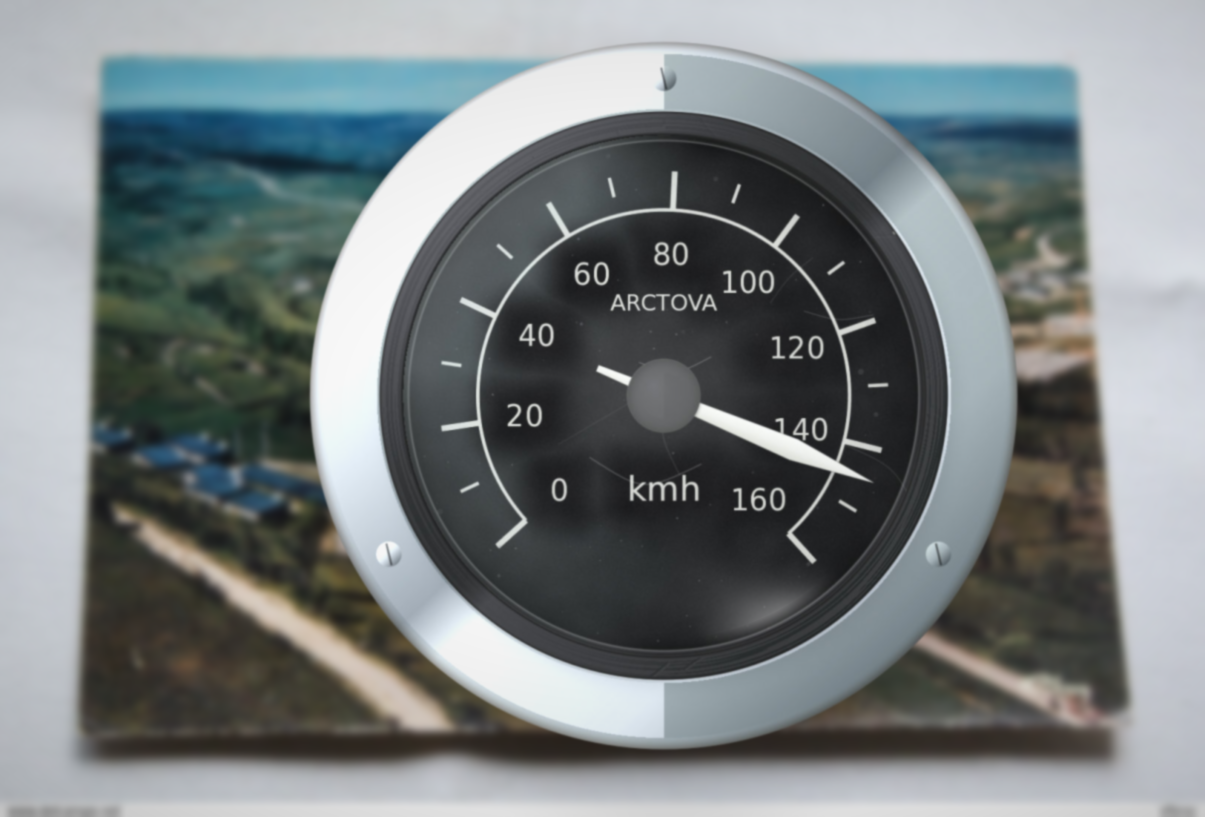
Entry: 145; km/h
